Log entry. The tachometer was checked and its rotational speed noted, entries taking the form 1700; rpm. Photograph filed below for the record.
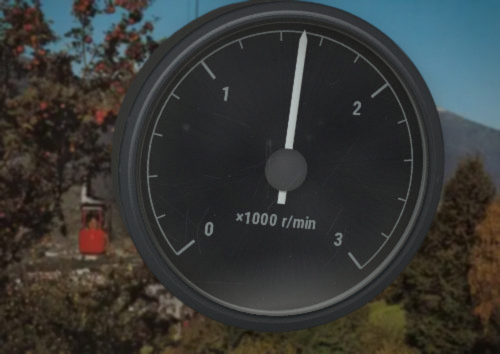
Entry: 1500; rpm
